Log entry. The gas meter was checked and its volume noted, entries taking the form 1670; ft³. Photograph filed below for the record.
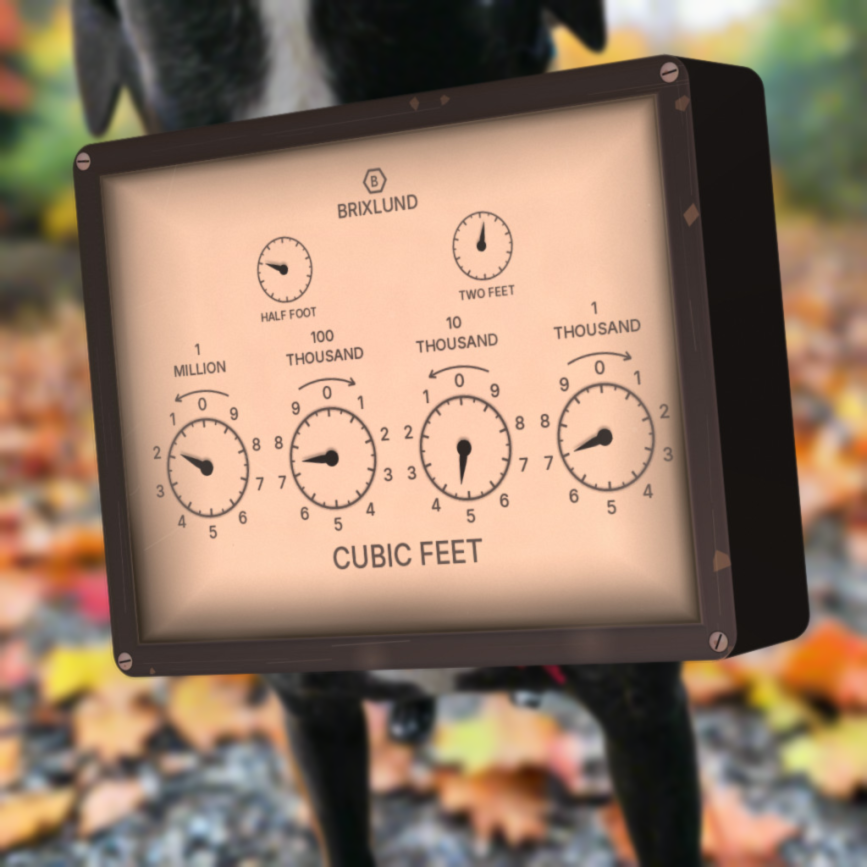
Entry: 174700; ft³
